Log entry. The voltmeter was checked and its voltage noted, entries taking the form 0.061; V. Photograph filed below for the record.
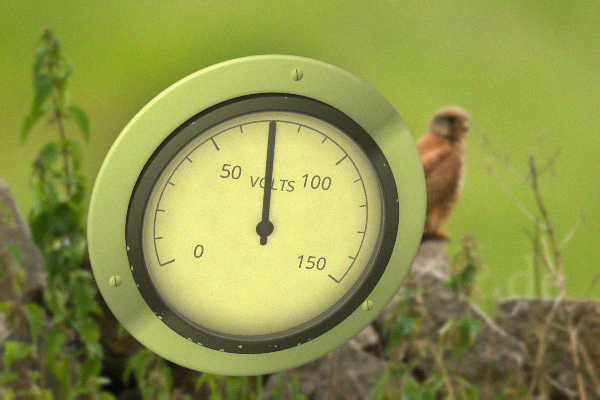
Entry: 70; V
